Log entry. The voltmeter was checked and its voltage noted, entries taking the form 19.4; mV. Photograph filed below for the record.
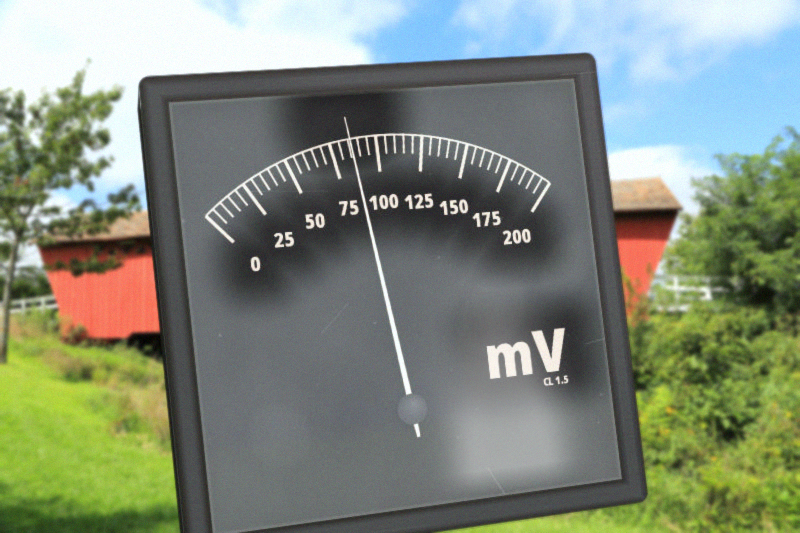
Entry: 85; mV
